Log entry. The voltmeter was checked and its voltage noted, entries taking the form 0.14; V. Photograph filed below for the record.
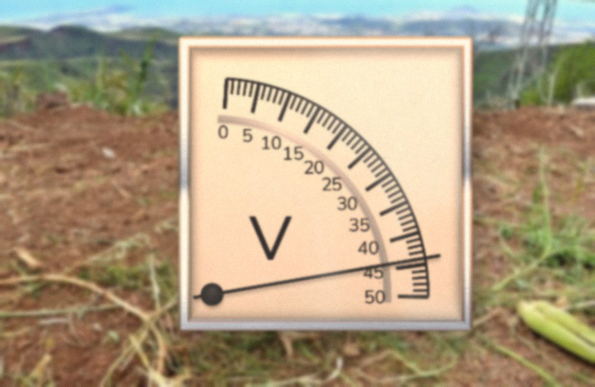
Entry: 44; V
